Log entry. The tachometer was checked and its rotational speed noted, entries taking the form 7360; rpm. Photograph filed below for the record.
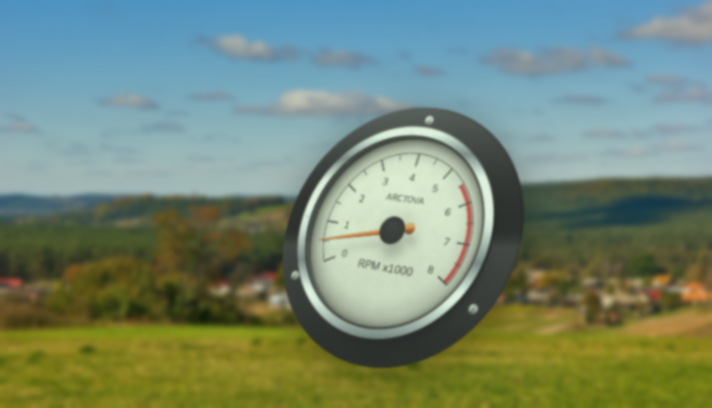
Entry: 500; rpm
